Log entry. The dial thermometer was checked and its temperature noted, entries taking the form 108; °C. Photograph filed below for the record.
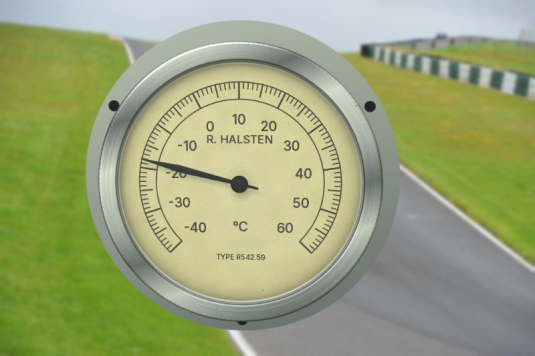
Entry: -18; °C
